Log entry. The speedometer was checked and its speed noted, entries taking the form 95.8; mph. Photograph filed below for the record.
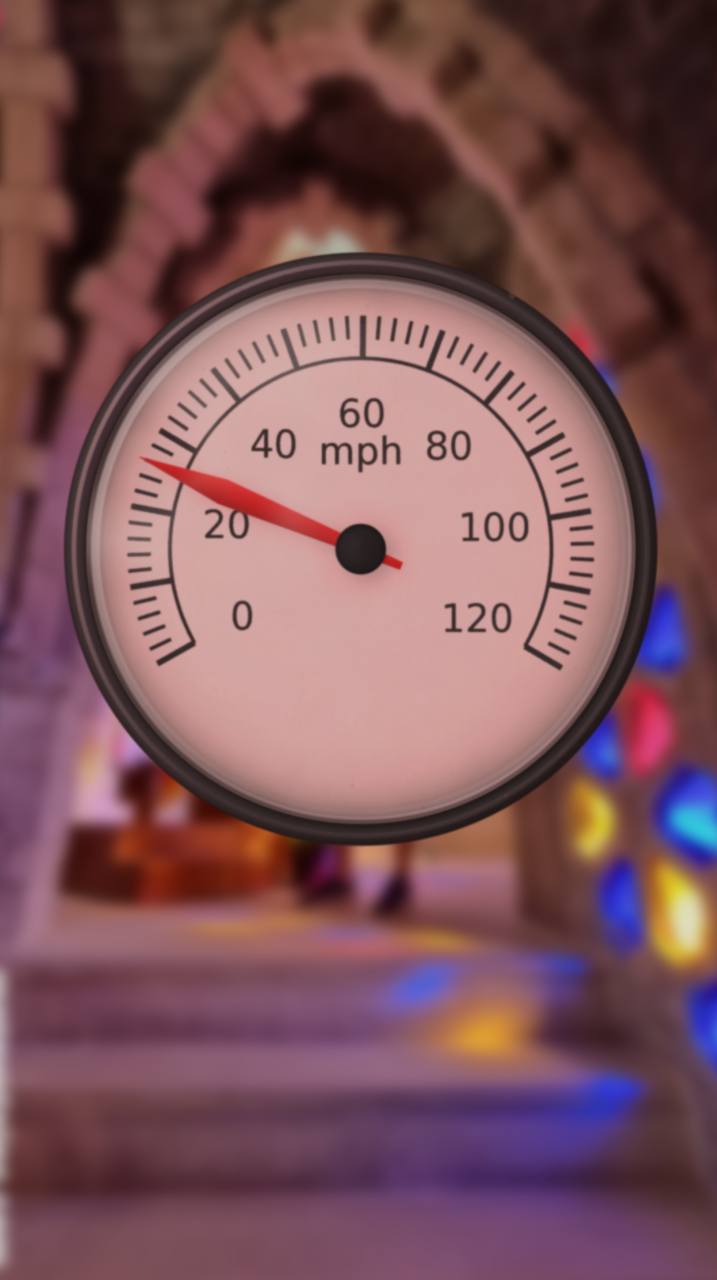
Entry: 26; mph
